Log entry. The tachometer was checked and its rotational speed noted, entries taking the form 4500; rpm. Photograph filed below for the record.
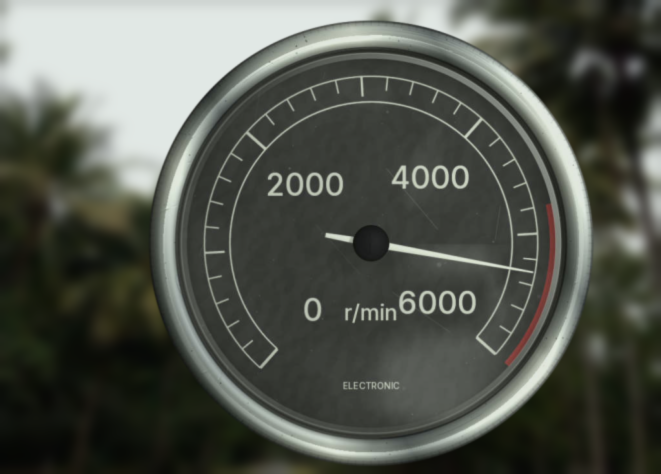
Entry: 5300; rpm
